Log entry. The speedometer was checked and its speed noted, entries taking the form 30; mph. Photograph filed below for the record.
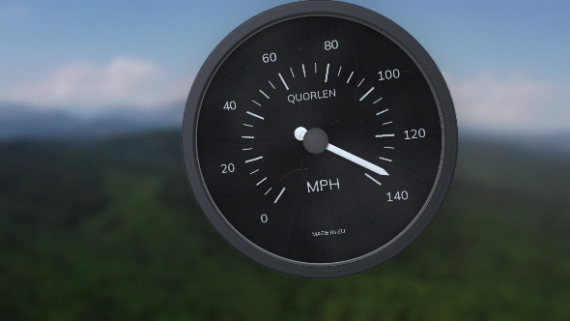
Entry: 135; mph
